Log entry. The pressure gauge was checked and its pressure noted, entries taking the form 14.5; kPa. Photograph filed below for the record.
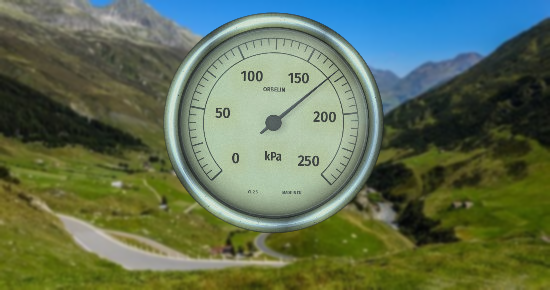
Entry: 170; kPa
